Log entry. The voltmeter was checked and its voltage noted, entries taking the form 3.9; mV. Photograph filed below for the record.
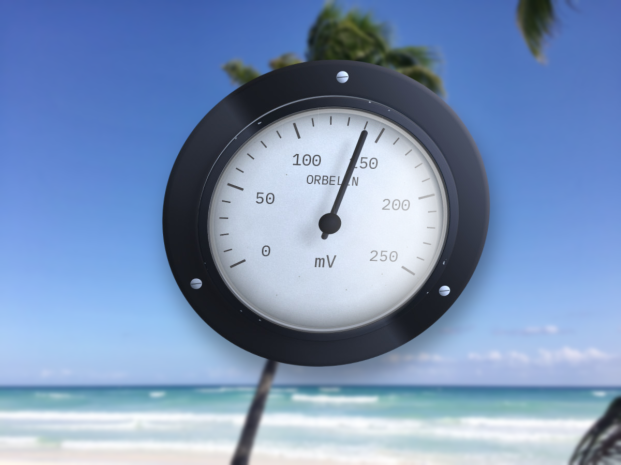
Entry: 140; mV
